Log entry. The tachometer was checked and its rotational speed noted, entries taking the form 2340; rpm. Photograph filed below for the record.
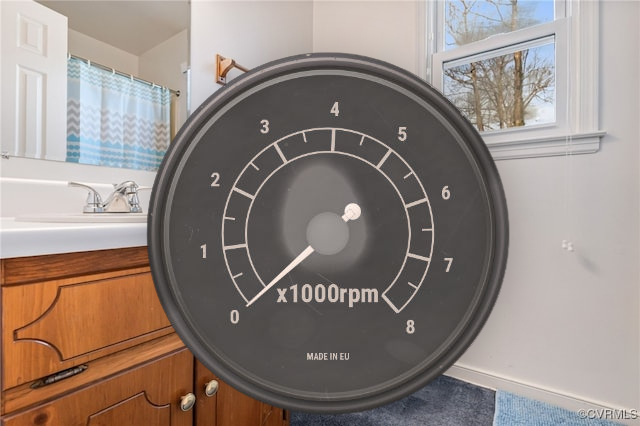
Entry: 0; rpm
